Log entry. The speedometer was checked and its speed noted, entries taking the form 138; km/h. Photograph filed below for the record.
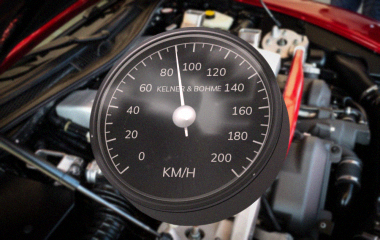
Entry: 90; km/h
